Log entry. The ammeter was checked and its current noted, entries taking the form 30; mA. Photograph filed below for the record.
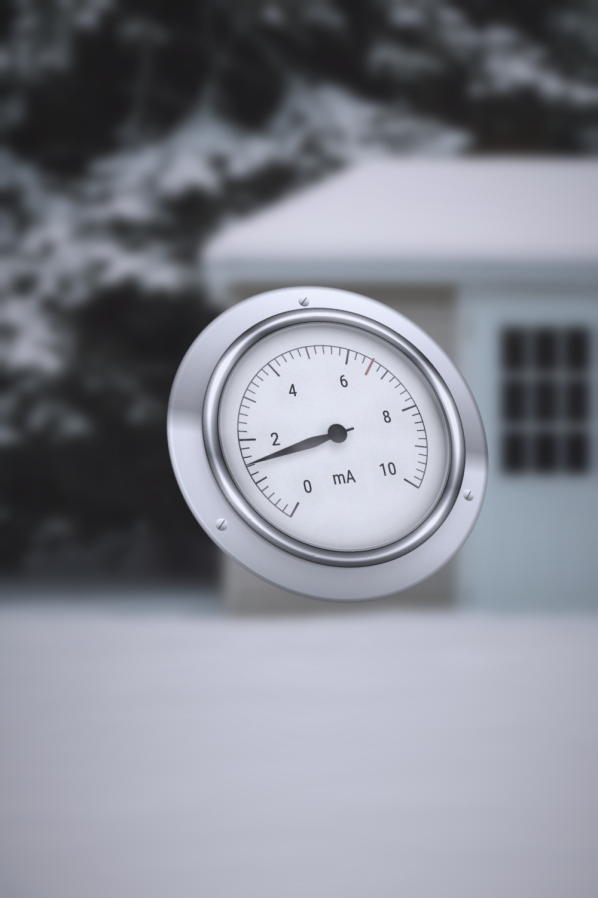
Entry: 1.4; mA
